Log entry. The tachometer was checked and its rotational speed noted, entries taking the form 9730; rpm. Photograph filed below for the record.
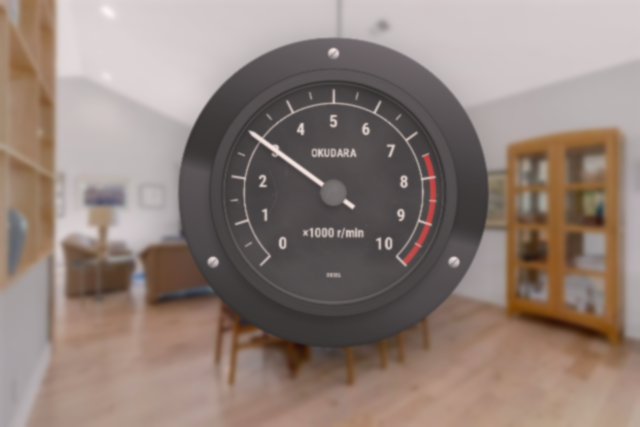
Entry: 3000; rpm
